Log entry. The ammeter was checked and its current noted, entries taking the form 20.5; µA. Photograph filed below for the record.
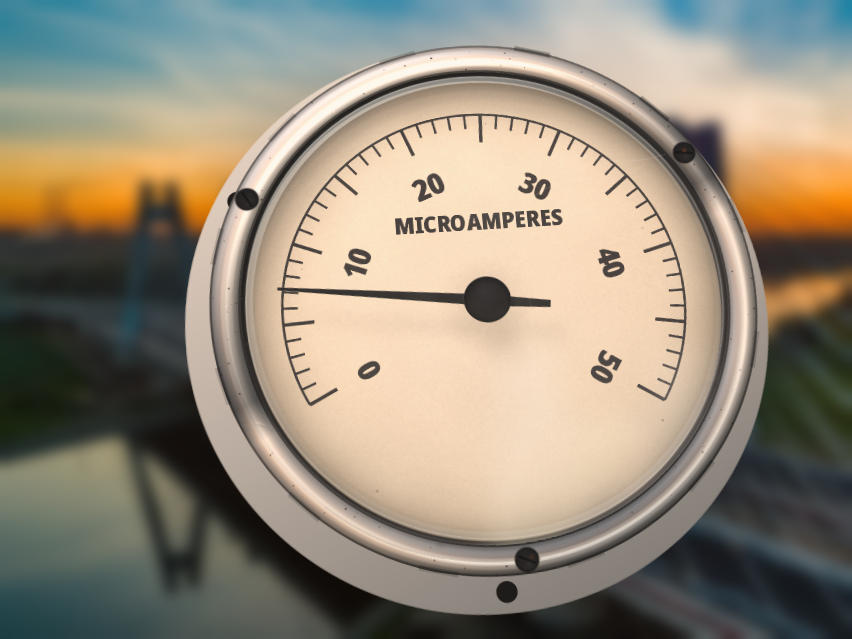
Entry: 7; µA
